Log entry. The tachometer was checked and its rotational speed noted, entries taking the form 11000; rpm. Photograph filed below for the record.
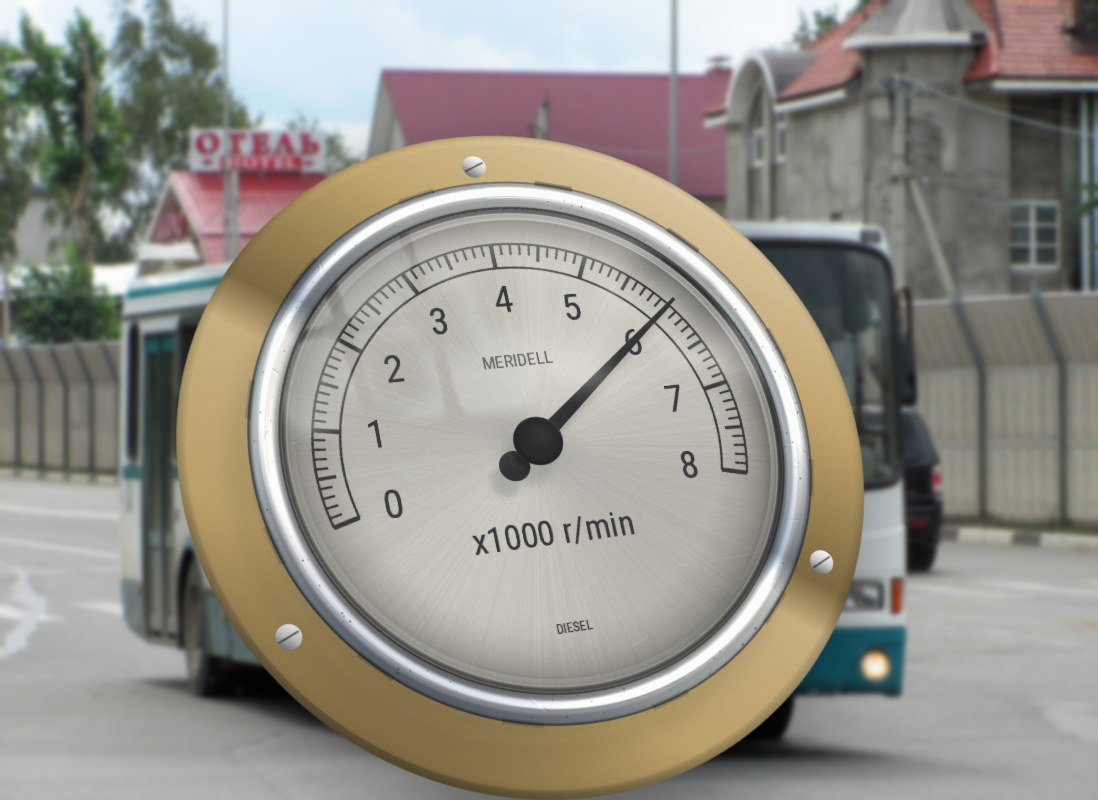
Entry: 6000; rpm
